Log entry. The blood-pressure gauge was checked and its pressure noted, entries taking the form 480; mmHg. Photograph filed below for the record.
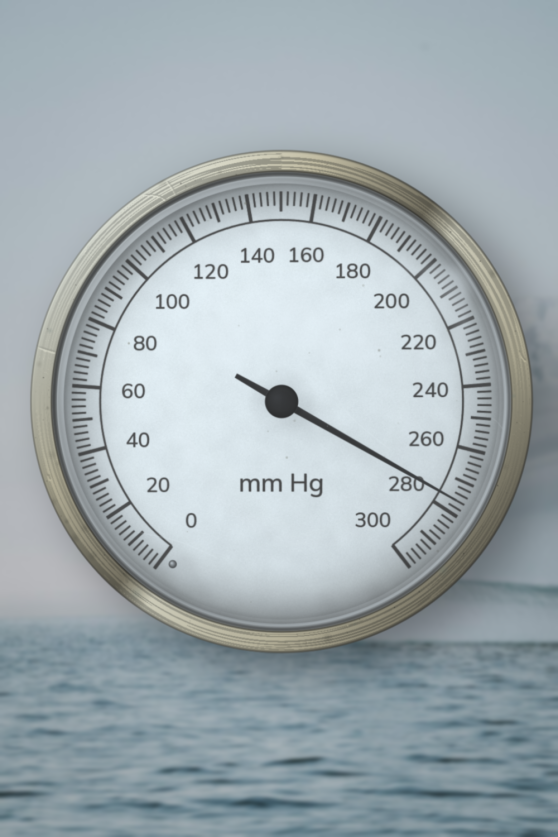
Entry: 276; mmHg
